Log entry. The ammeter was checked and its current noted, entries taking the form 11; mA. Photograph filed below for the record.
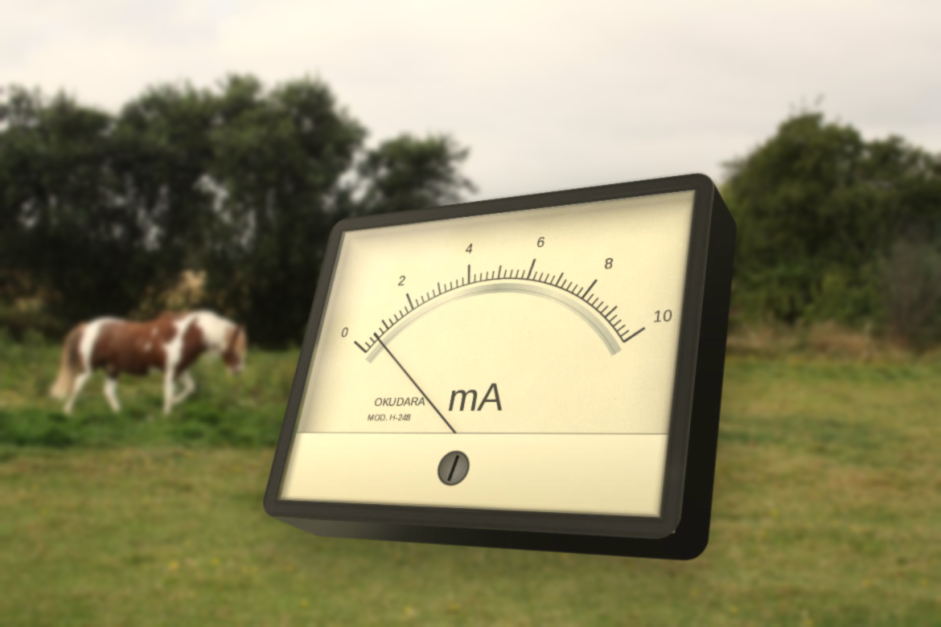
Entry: 0.6; mA
